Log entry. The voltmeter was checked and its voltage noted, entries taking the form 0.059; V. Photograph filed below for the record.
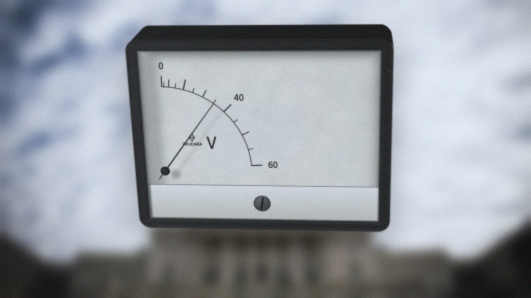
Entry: 35; V
